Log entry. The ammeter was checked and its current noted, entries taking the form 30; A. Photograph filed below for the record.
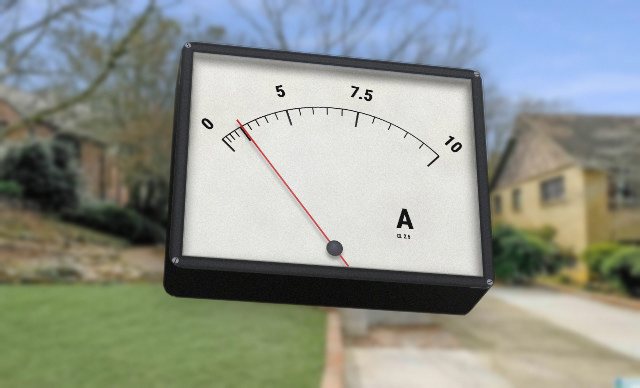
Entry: 2.5; A
